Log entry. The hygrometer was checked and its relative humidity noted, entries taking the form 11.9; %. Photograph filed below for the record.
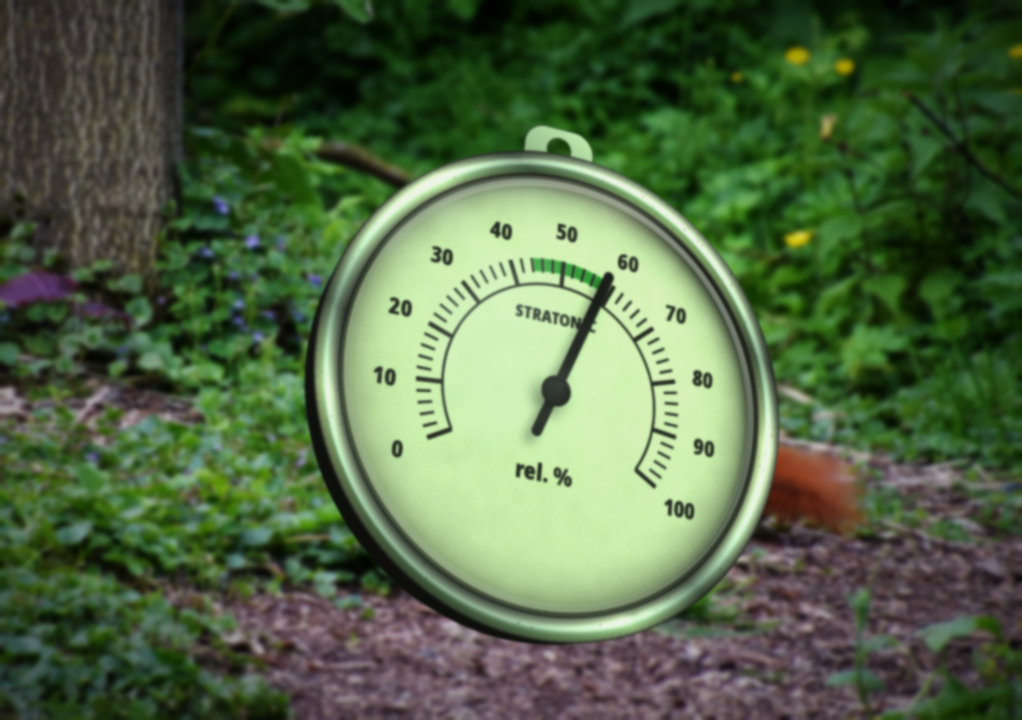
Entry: 58; %
